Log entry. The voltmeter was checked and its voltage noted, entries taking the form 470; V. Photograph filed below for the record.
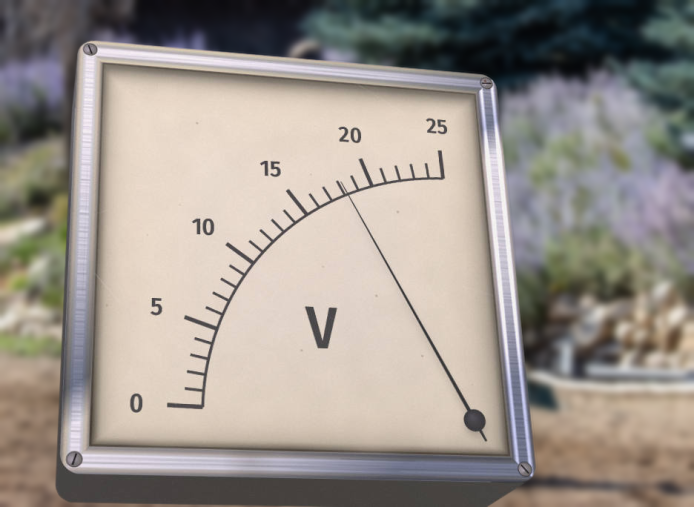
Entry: 18; V
